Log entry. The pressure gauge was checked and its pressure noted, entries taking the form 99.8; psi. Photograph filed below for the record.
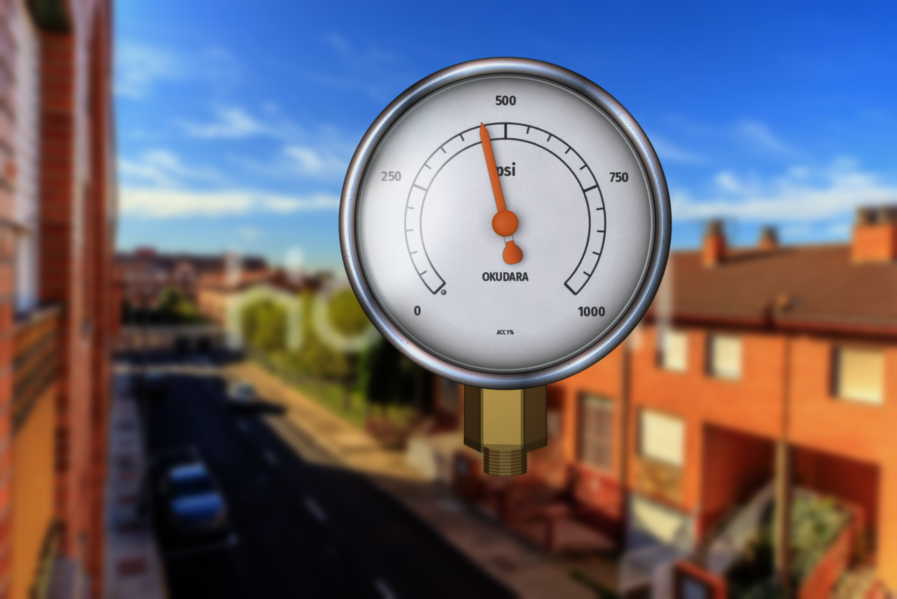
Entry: 450; psi
